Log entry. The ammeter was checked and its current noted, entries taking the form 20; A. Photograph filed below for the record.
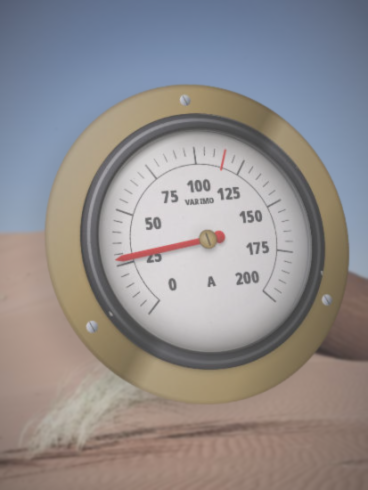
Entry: 27.5; A
